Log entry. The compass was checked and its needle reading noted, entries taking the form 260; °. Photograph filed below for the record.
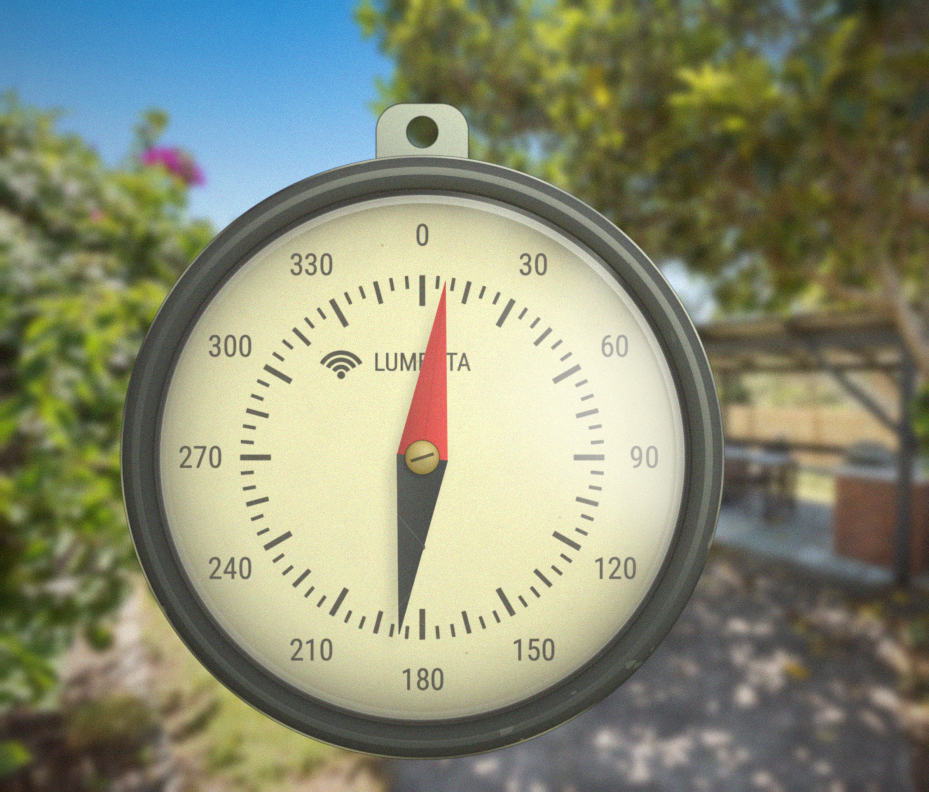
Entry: 7.5; °
